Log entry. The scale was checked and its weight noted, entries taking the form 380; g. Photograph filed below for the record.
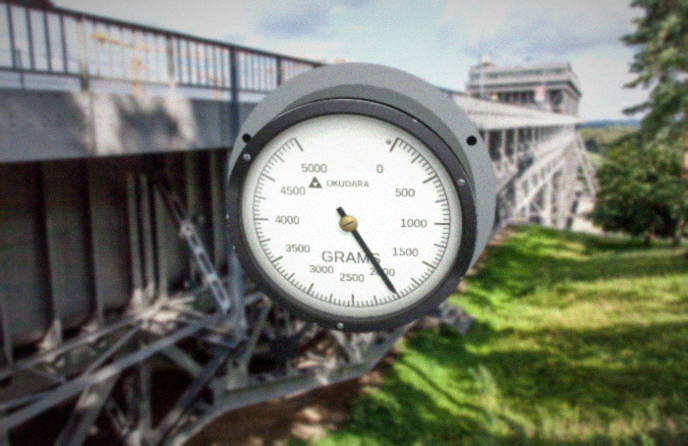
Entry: 2000; g
